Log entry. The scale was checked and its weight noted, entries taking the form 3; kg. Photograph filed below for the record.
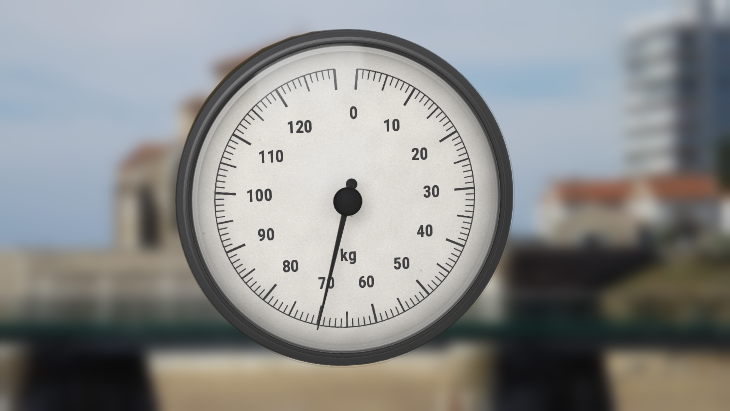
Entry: 70; kg
